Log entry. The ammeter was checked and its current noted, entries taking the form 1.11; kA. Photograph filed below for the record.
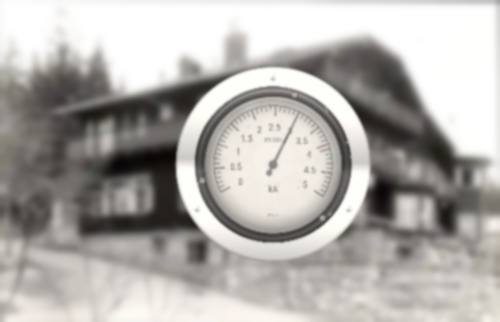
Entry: 3; kA
